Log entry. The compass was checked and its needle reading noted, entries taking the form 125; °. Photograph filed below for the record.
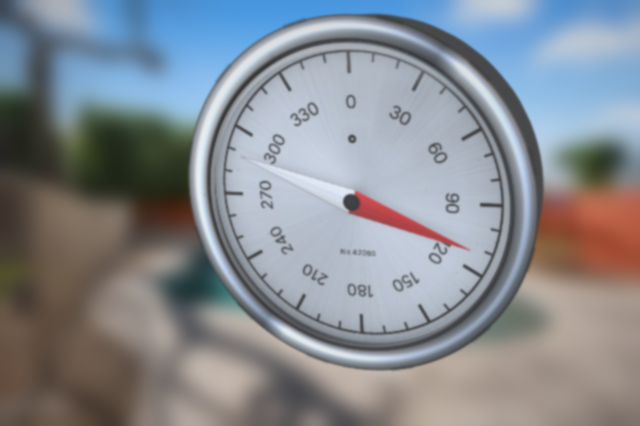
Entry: 110; °
